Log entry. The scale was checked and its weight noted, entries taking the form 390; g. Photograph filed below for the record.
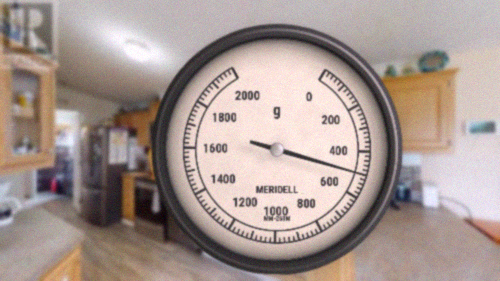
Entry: 500; g
